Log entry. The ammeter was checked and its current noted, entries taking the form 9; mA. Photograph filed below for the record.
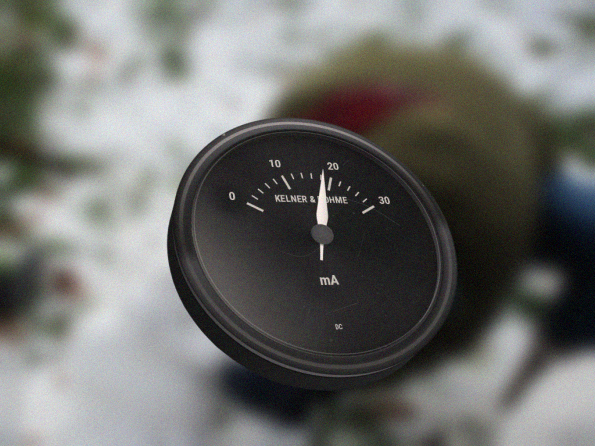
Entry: 18; mA
